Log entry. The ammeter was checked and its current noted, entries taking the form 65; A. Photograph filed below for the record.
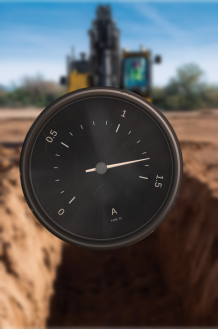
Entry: 1.35; A
